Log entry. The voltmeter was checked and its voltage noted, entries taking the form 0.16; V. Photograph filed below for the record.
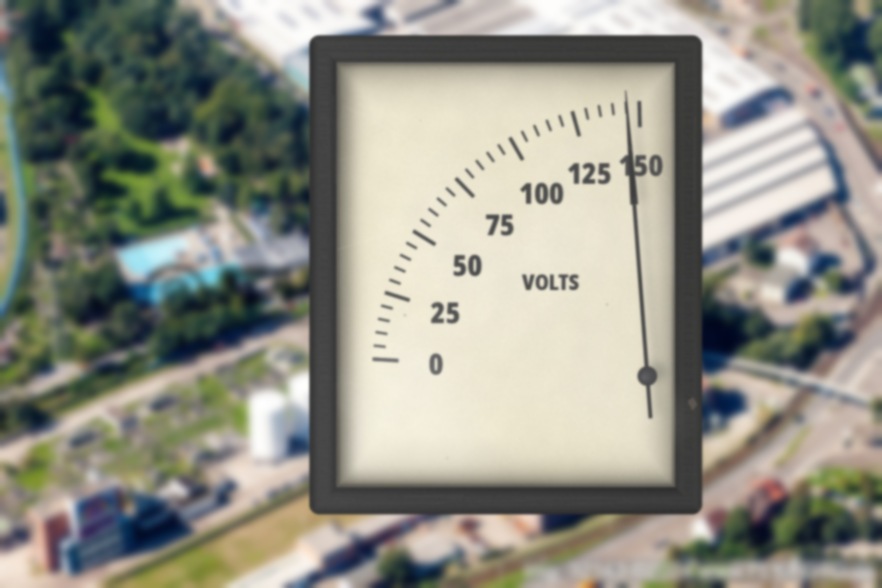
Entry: 145; V
